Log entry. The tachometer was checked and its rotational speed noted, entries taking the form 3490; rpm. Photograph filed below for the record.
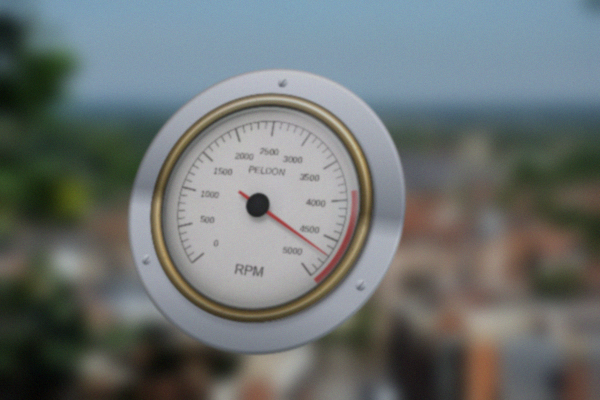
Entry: 4700; rpm
